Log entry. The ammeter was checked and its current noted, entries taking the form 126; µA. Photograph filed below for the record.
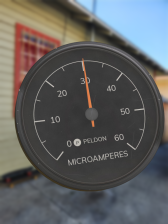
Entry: 30; µA
